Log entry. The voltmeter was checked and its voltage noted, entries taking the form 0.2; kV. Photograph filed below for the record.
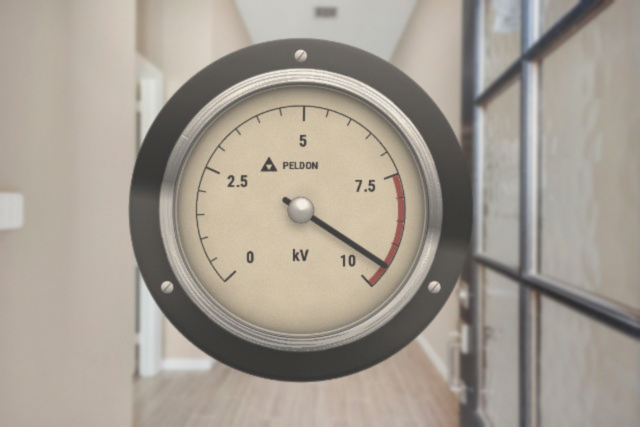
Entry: 9.5; kV
